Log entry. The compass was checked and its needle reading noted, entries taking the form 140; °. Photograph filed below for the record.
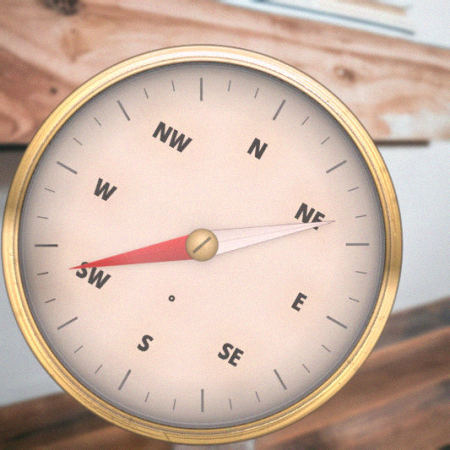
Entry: 230; °
